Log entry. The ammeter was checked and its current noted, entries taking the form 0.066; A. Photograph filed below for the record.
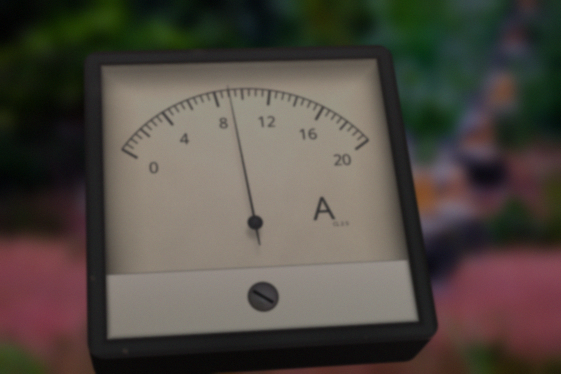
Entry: 9; A
